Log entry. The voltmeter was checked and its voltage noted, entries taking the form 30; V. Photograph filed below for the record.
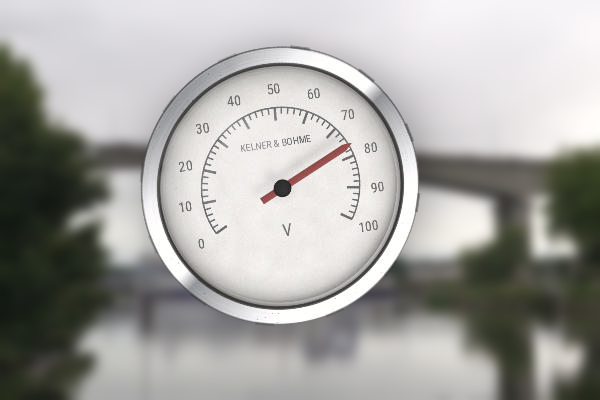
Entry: 76; V
